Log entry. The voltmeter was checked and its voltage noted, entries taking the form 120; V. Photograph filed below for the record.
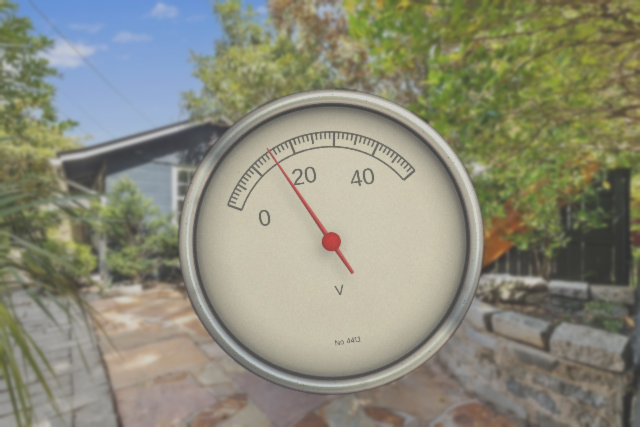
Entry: 15; V
